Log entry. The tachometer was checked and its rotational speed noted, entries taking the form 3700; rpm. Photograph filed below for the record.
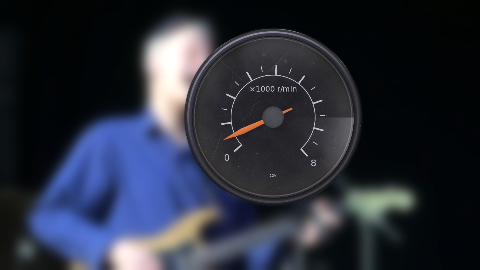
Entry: 500; rpm
